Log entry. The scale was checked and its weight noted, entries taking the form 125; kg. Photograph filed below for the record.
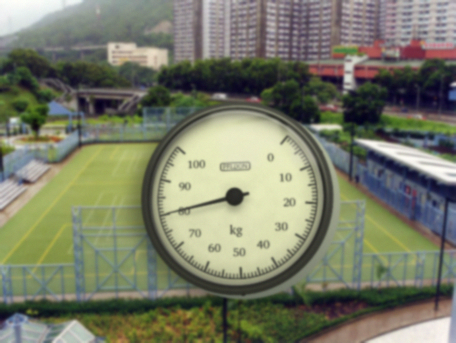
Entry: 80; kg
